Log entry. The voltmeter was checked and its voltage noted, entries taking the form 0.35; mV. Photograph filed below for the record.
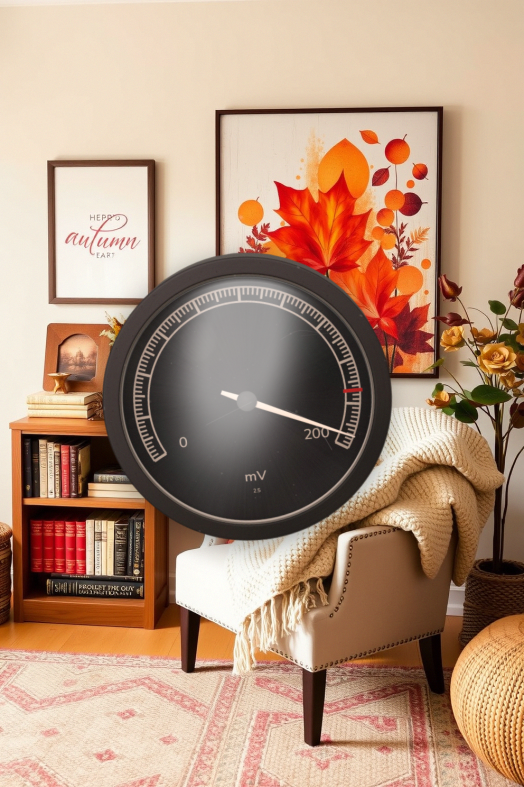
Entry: 194; mV
